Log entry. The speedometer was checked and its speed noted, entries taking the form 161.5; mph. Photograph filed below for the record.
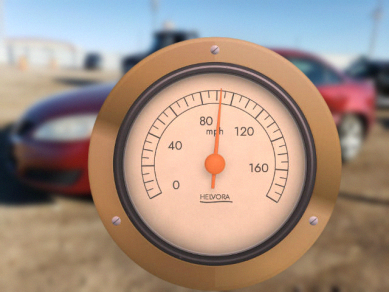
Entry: 92.5; mph
